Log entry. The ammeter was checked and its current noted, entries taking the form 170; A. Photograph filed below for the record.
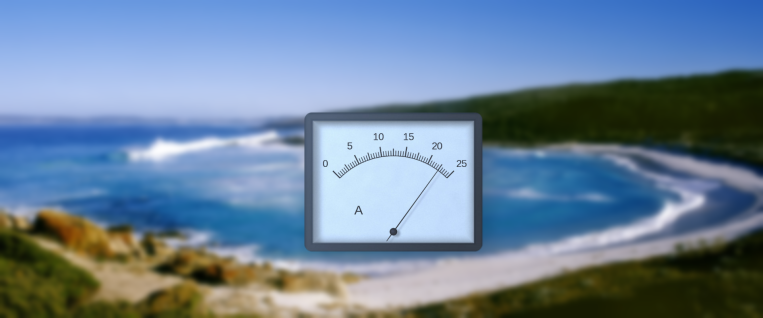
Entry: 22.5; A
